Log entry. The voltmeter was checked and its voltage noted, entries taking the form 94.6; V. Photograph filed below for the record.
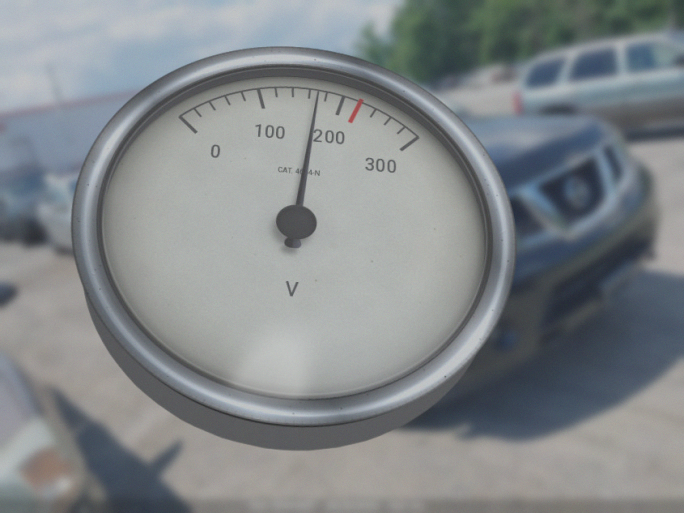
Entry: 170; V
